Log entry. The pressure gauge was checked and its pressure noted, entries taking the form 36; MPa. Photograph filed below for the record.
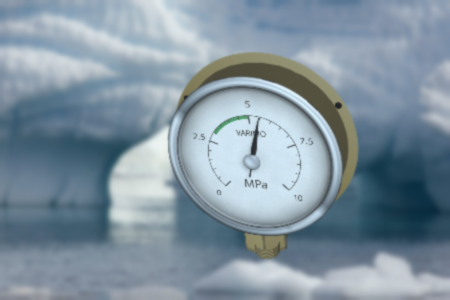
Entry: 5.5; MPa
